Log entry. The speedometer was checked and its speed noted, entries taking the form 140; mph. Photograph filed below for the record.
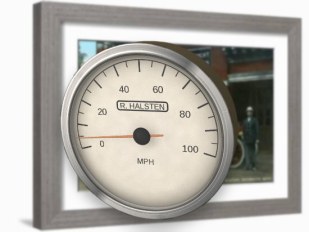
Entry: 5; mph
